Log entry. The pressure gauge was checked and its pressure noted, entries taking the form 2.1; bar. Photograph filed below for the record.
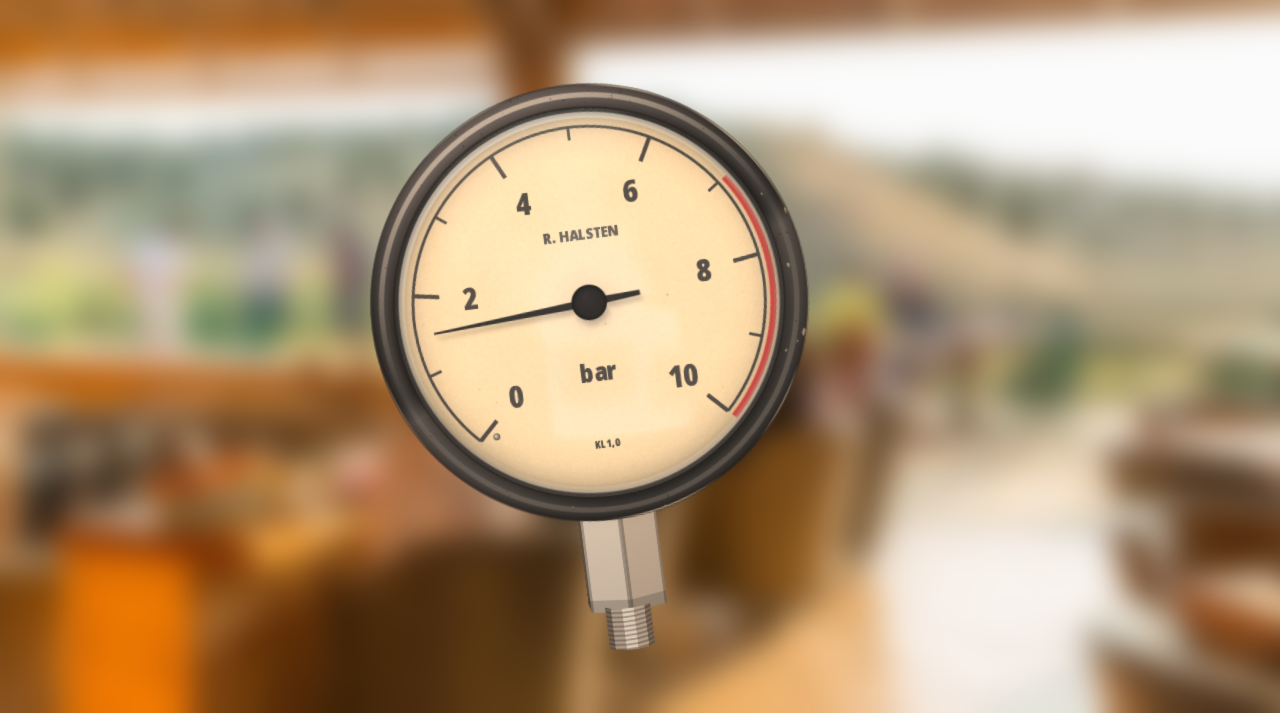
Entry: 1.5; bar
